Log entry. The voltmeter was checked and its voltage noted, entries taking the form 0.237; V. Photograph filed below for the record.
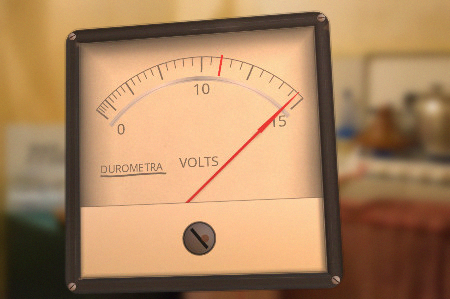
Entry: 14.75; V
